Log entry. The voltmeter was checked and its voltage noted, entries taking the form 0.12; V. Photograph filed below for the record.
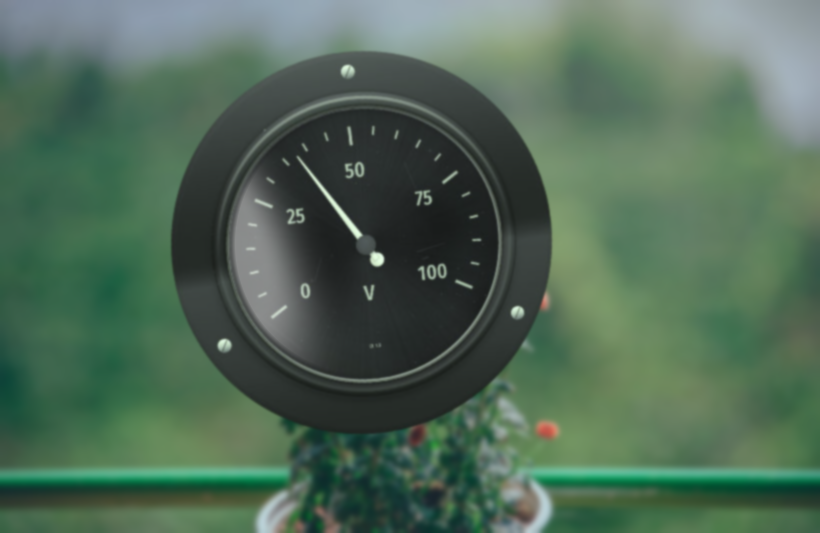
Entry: 37.5; V
